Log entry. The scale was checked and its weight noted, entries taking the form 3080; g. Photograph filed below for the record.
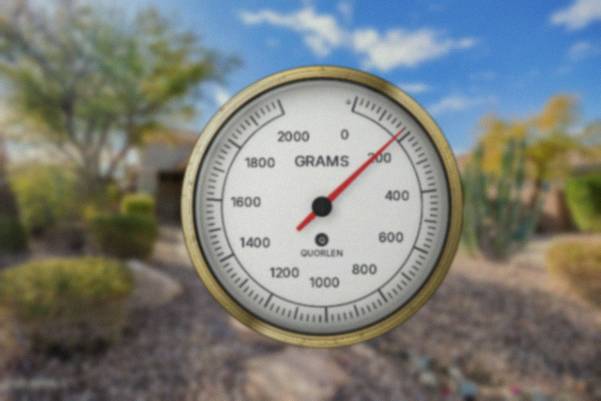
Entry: 180; g
